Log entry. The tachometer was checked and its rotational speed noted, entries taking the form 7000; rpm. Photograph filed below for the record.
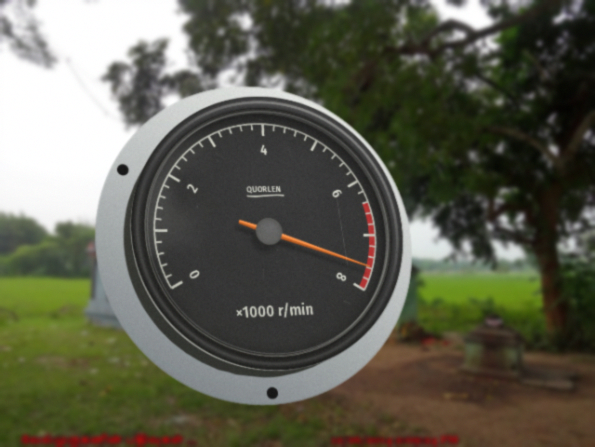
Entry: 7600; rpm
